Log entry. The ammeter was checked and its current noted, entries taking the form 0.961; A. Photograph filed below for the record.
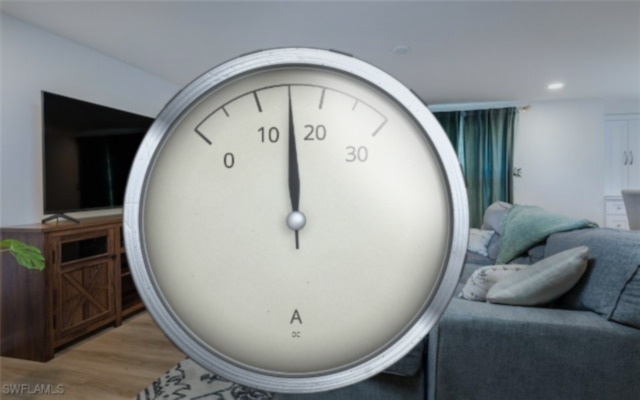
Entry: 15; A
